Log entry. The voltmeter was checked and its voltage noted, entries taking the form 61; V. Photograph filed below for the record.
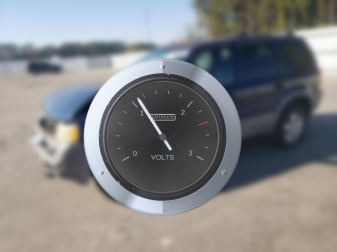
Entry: 1.1; V
